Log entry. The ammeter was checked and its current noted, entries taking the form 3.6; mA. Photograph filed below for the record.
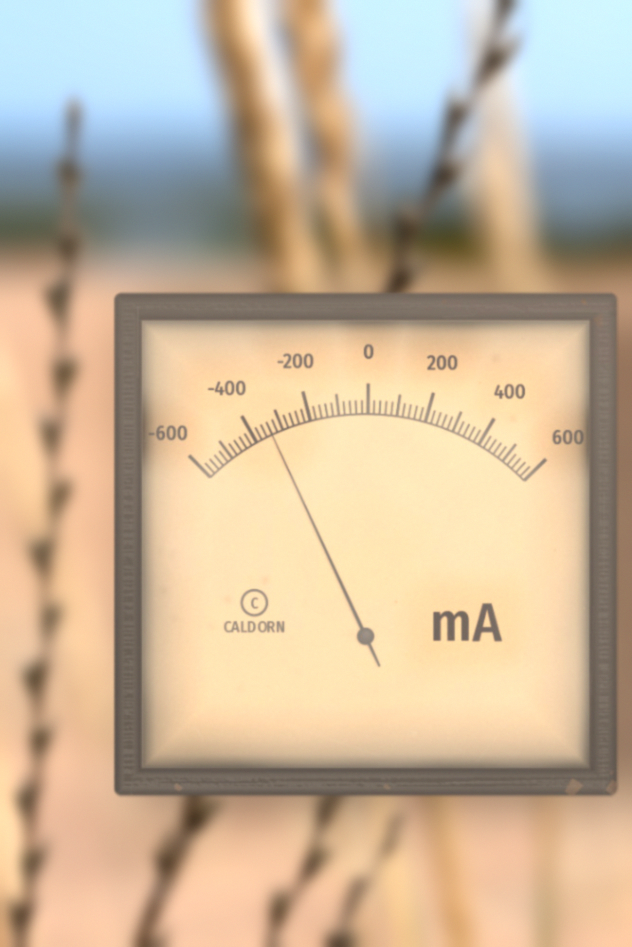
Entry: -340; mA
